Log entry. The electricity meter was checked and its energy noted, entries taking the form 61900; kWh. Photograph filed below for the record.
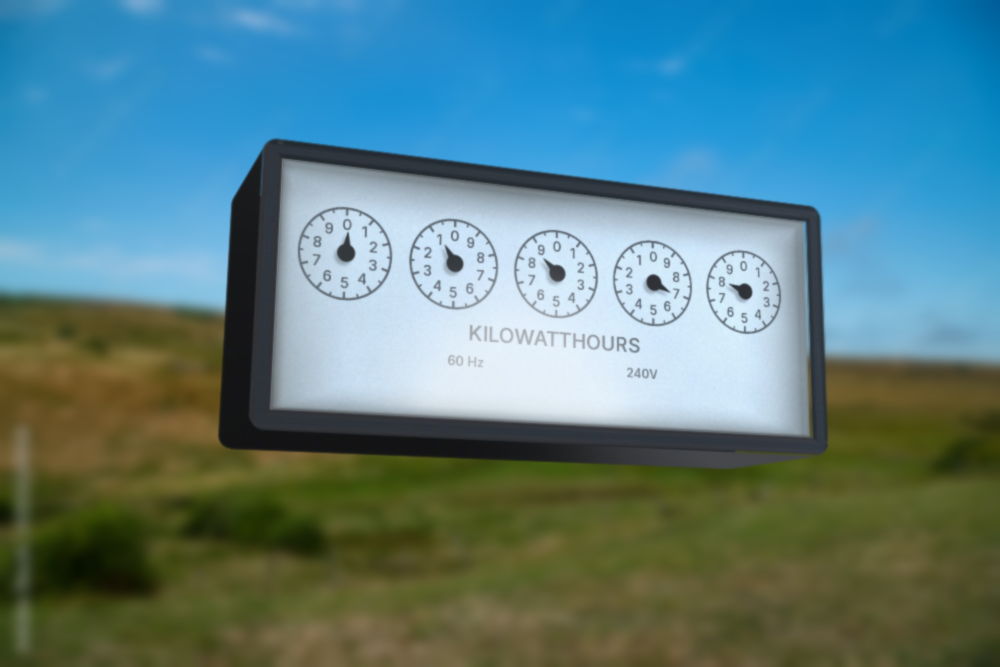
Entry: 868; kWh
